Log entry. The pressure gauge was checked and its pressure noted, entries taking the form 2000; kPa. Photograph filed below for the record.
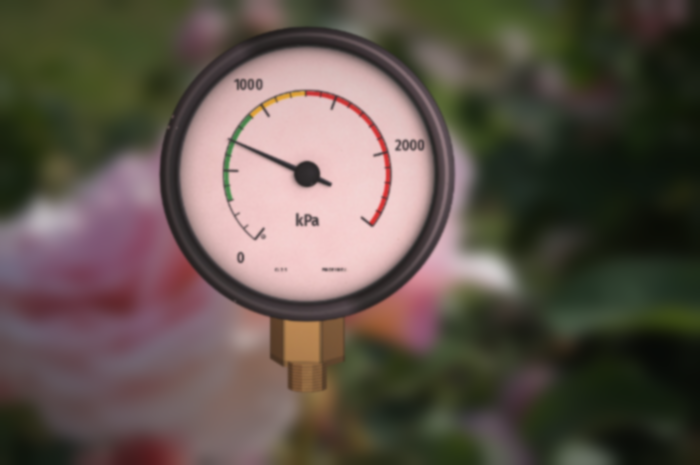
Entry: 700; kPa
